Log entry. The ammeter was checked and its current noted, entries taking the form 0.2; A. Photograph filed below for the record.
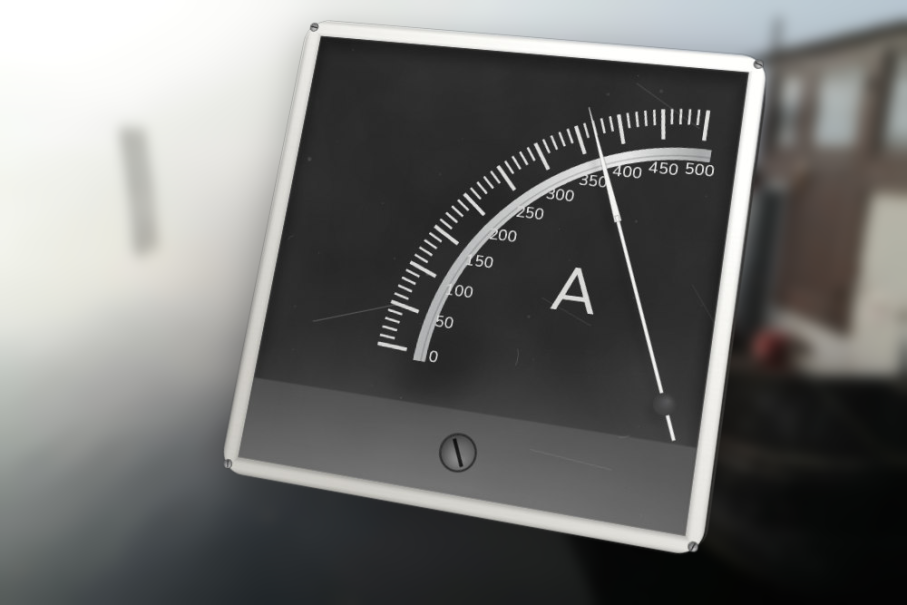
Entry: 370; A
